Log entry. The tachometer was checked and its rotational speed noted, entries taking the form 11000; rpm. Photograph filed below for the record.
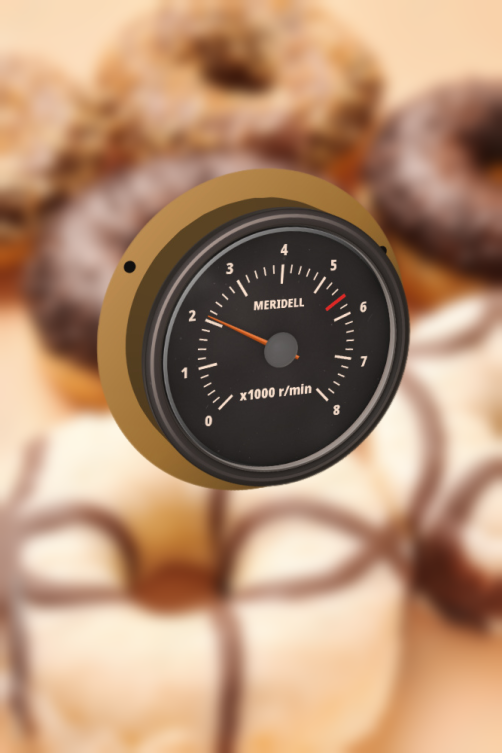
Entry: 2100; rpm
